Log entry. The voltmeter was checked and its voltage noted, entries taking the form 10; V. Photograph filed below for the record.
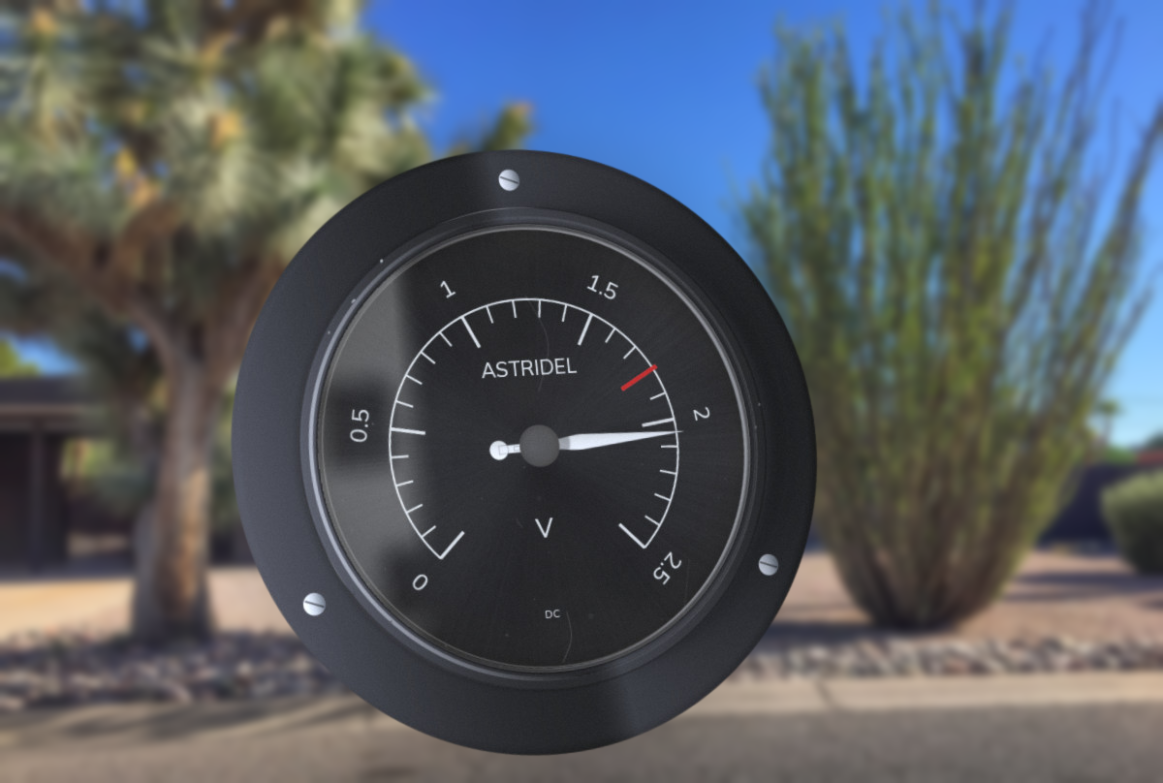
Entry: 2.05; V
